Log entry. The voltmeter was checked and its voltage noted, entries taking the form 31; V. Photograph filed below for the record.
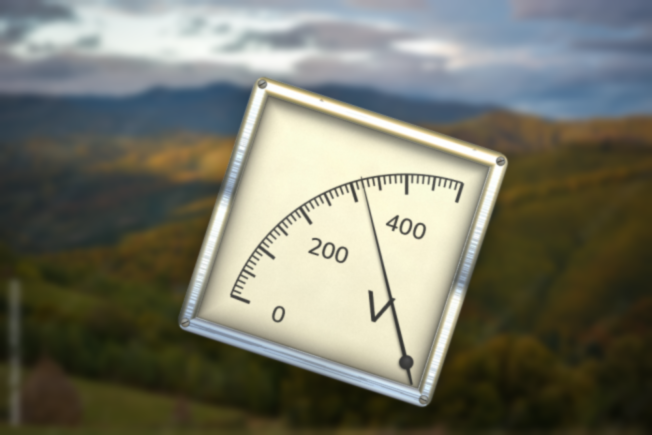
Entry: 320; V
